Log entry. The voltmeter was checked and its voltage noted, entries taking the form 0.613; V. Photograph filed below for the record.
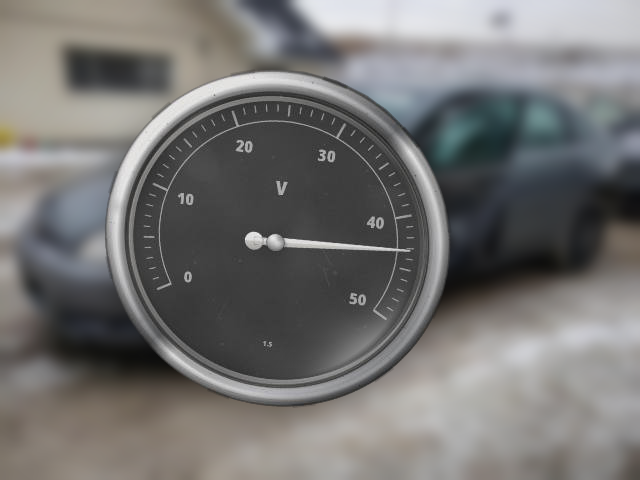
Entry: 43; V
